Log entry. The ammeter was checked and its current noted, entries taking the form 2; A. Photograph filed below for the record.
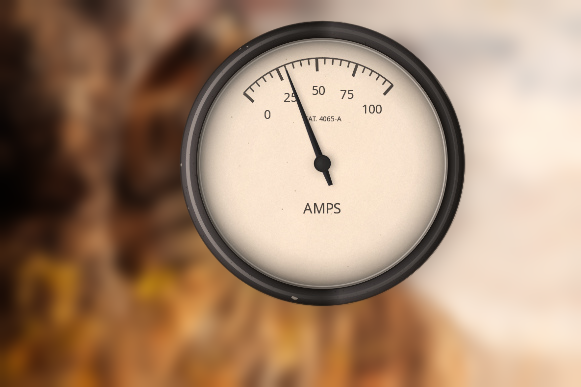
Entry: 30; A
